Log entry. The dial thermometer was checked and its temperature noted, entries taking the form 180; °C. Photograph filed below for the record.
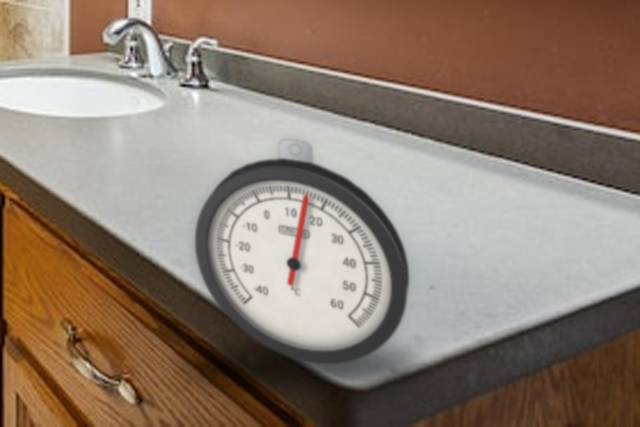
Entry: 15; °C
